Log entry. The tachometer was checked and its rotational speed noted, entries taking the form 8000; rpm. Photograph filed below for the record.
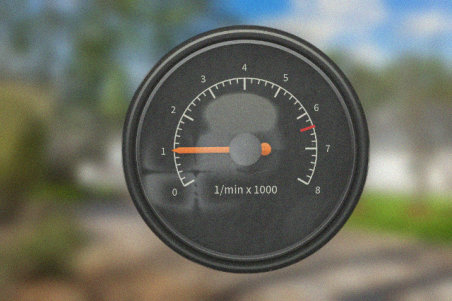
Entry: 1000; rpm
